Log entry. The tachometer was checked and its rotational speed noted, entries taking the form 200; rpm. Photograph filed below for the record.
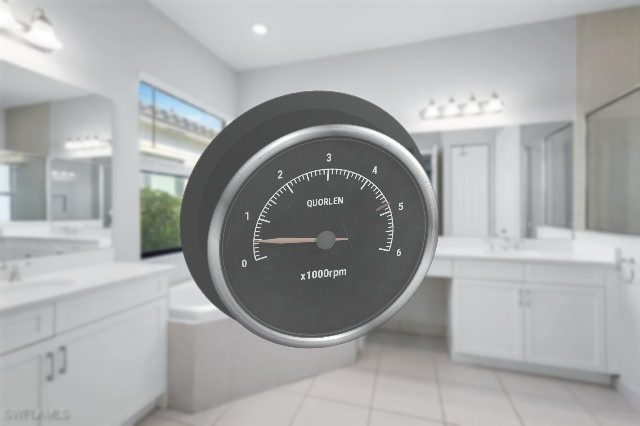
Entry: 500; rpm
